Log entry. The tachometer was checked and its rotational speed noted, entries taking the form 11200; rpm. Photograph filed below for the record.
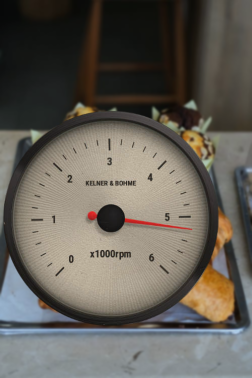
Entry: 5200; rpm
